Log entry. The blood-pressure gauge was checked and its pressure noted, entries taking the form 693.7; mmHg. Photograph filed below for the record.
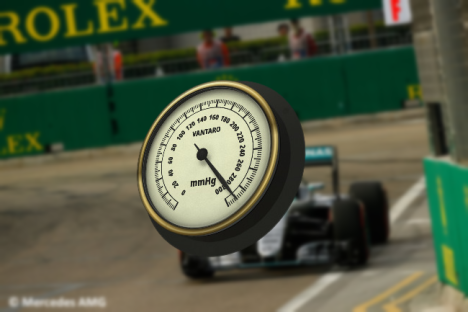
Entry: 290; mmHg
